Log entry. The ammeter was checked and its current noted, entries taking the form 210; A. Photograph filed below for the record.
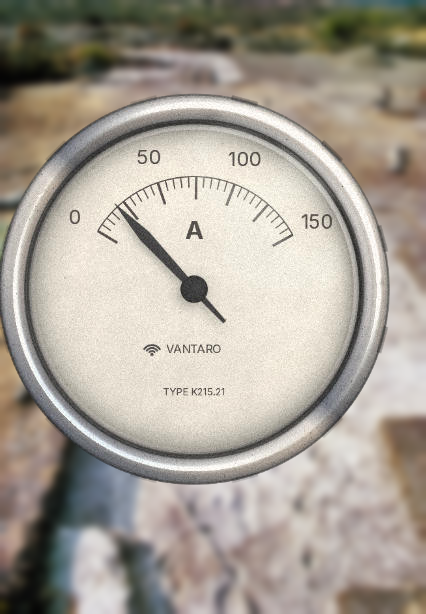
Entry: 20; A
